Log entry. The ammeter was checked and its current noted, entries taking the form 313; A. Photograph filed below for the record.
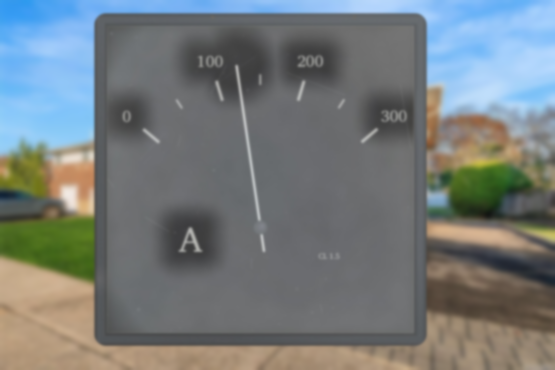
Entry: 125; A
